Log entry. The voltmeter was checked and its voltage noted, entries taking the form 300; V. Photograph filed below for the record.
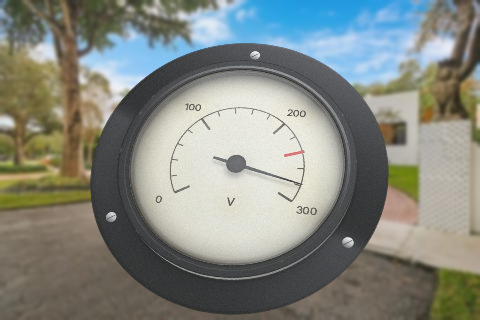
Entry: 280; V
